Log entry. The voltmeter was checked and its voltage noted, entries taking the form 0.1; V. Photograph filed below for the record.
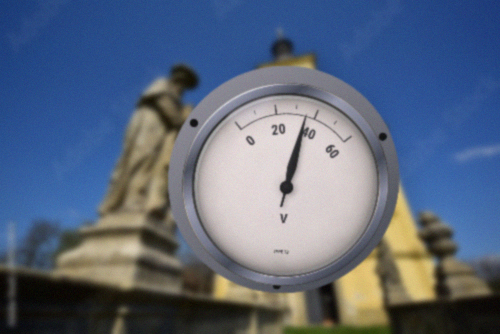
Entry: 35; V
